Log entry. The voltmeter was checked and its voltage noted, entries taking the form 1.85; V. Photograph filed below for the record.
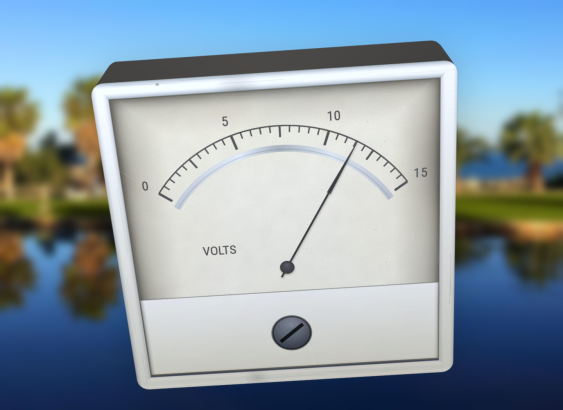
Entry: 11.5; V
